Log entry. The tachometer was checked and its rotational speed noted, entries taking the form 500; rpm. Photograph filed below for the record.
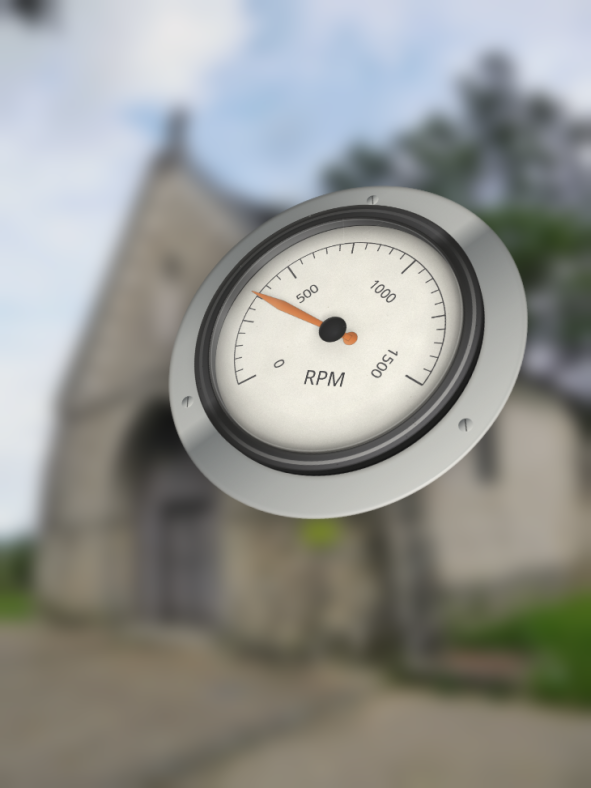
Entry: 350; rpm
